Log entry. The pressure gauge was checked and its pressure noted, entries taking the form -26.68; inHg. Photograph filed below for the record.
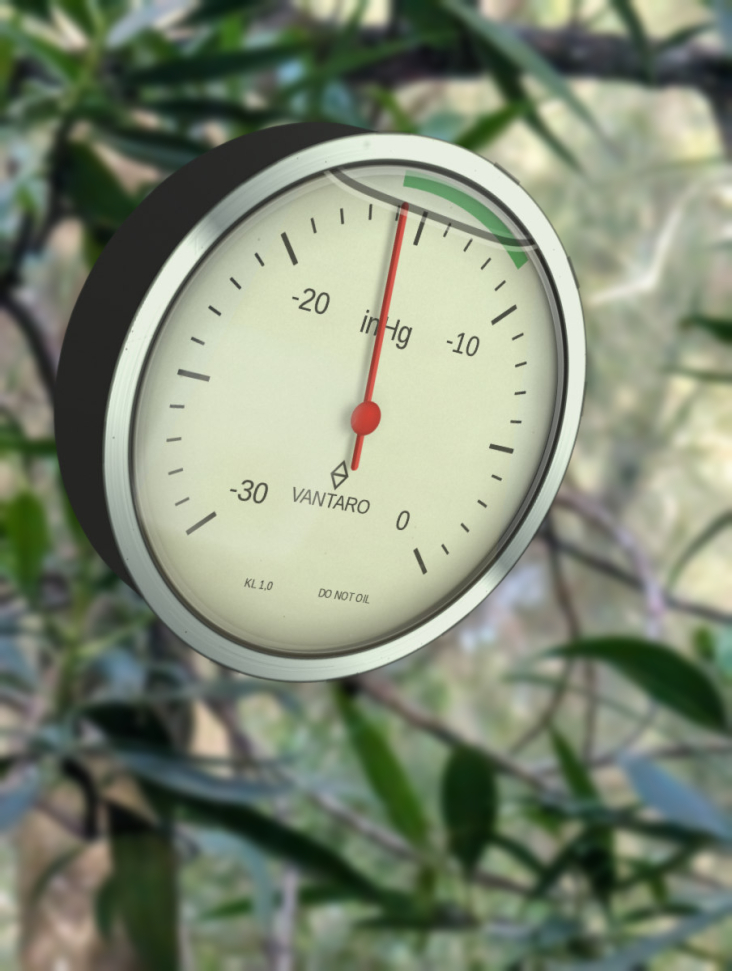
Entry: -16; inHg
